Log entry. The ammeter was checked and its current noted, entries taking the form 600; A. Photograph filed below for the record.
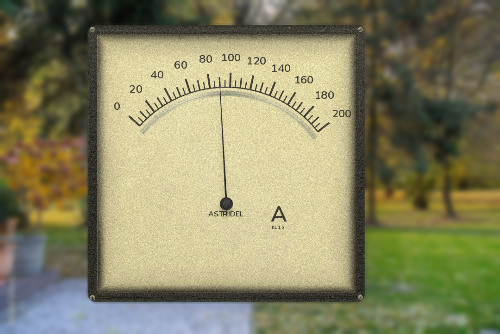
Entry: 90; A
